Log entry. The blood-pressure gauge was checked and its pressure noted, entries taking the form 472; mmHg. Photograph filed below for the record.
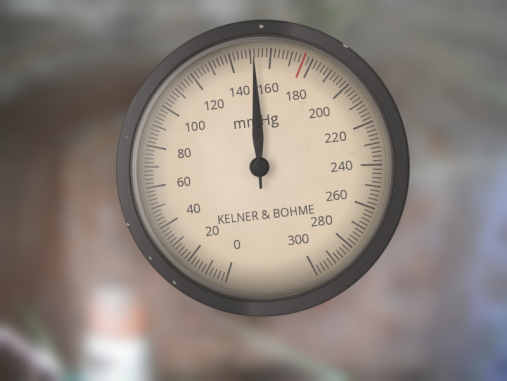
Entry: 152; mmHg
